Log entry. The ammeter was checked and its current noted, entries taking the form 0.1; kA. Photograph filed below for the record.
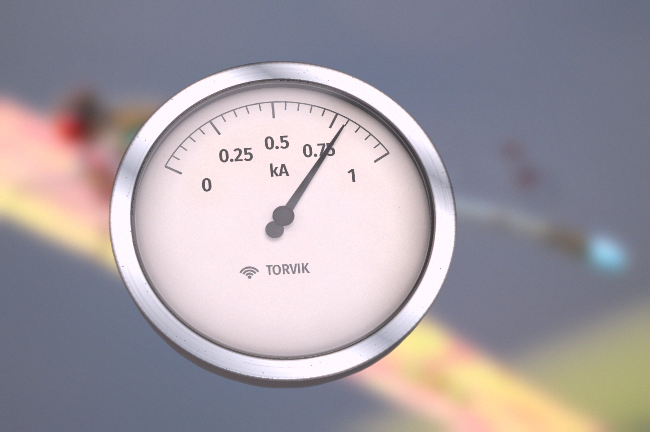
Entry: 0.8; kA
